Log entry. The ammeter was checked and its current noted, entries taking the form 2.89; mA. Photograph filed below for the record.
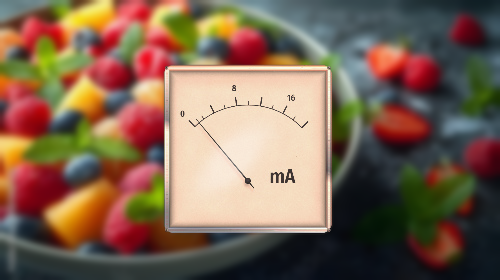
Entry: 1; mA
